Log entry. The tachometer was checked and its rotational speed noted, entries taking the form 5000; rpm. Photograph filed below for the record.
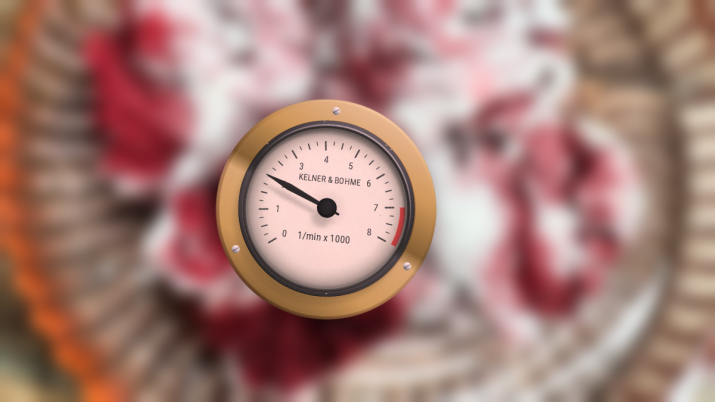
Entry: 2000; rpm
